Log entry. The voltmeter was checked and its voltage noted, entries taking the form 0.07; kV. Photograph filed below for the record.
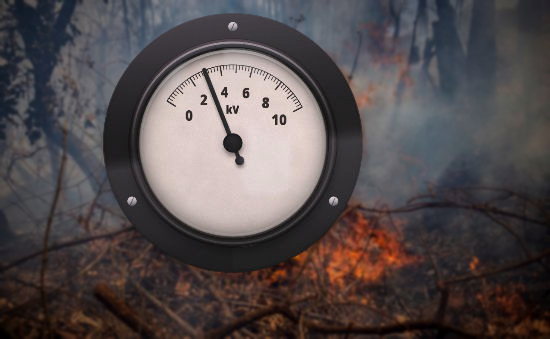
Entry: 3; kV
